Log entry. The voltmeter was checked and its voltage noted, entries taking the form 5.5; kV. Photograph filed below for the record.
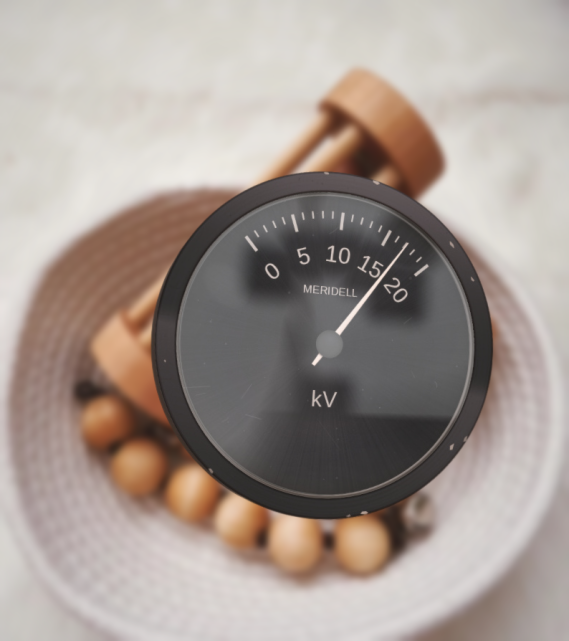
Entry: 17; kV
